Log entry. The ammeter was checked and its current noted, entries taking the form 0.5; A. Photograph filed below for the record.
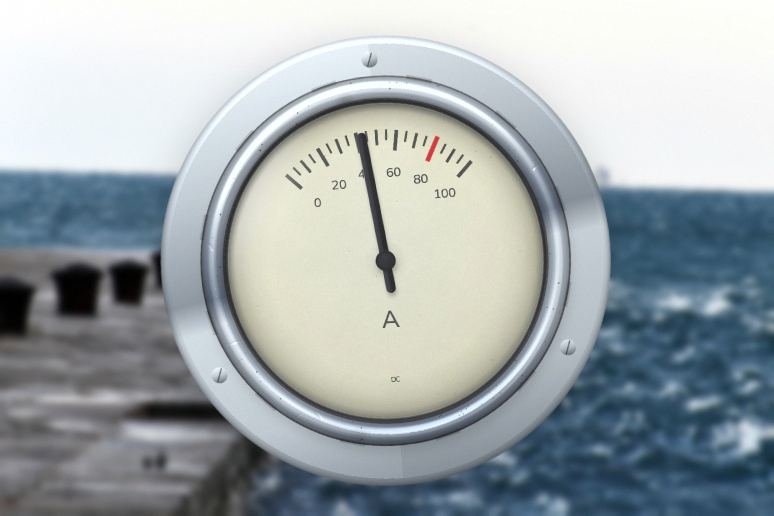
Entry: 42.5; A
